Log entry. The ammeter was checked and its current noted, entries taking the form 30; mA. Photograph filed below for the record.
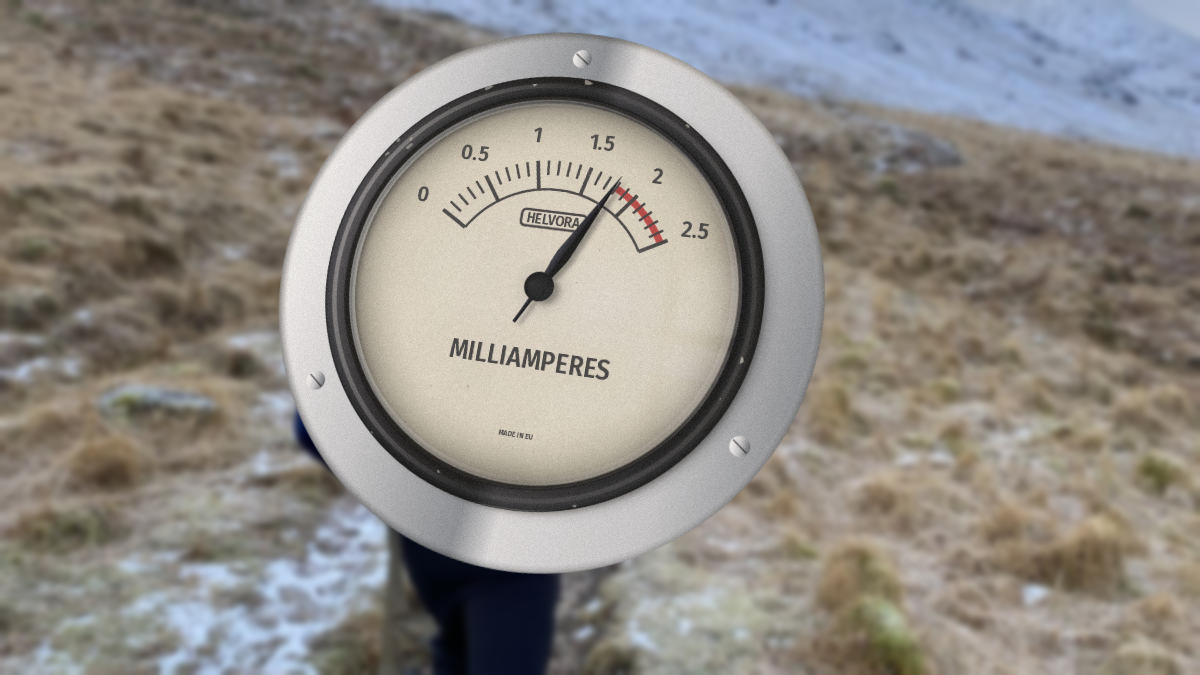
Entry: 1.8; mA
